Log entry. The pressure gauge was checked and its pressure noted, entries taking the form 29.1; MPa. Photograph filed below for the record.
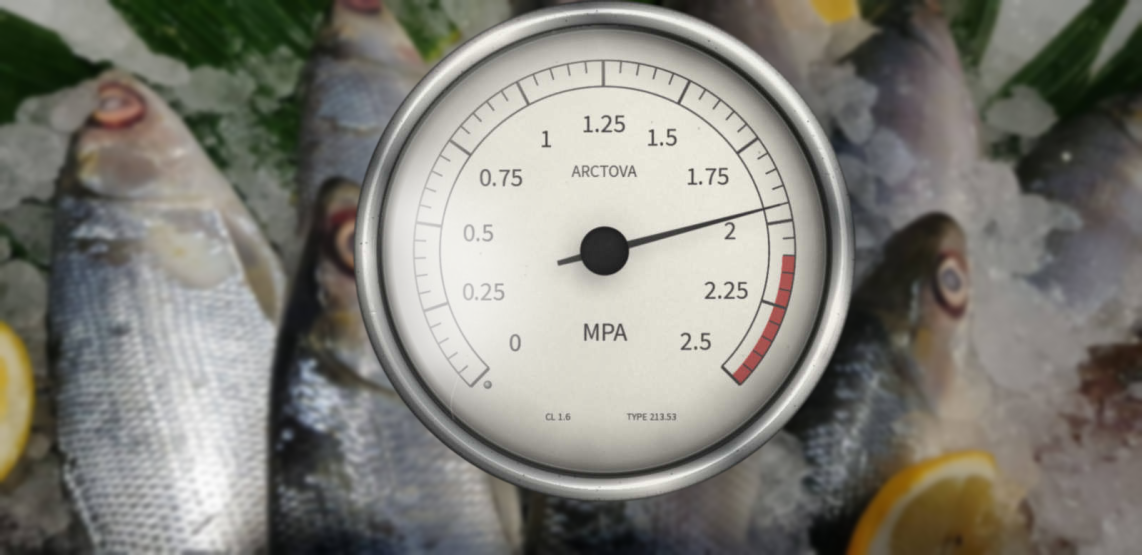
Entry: 1.95; MPa
